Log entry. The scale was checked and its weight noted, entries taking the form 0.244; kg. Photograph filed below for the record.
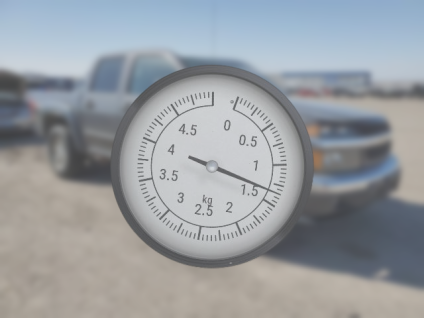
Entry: 1.35; kg
